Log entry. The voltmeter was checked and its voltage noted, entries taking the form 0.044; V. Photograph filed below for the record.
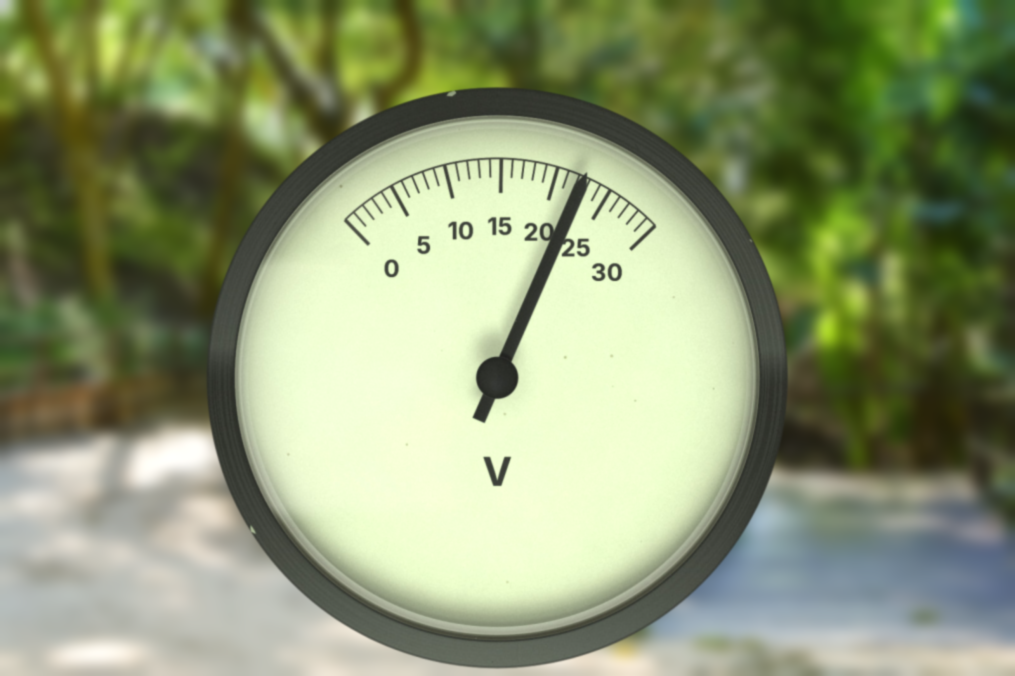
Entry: 22.5; V
